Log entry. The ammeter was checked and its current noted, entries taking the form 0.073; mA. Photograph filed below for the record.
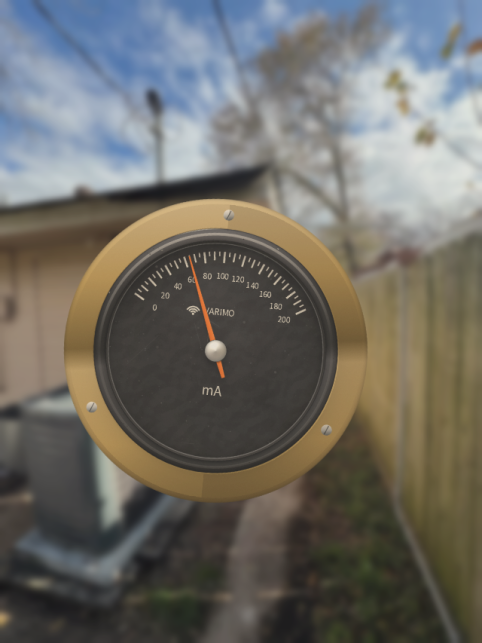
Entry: 65; mA
